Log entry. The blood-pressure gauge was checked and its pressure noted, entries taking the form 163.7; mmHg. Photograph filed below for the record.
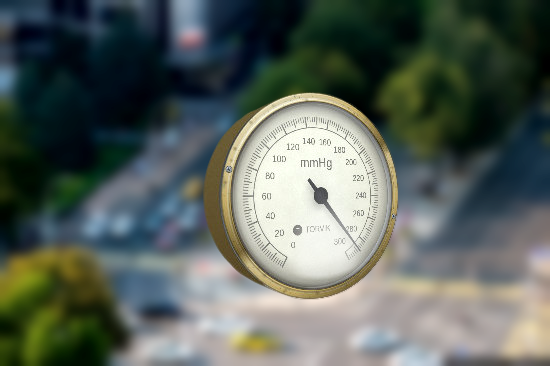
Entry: 290; mmHg
